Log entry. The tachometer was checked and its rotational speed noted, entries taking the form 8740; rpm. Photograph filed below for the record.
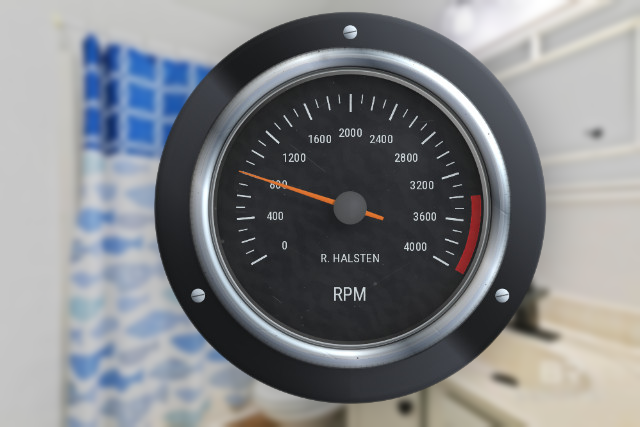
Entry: 800; rpm
